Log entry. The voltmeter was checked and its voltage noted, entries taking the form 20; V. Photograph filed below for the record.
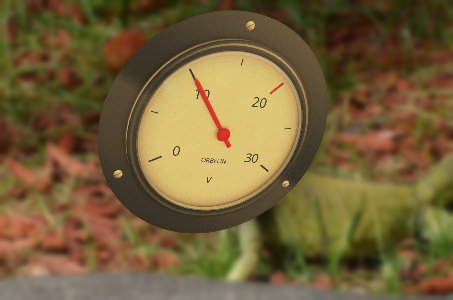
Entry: 10; V
